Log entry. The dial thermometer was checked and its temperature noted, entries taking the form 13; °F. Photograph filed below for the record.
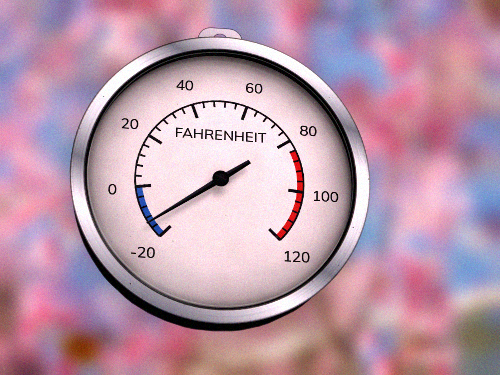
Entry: -14; °F
